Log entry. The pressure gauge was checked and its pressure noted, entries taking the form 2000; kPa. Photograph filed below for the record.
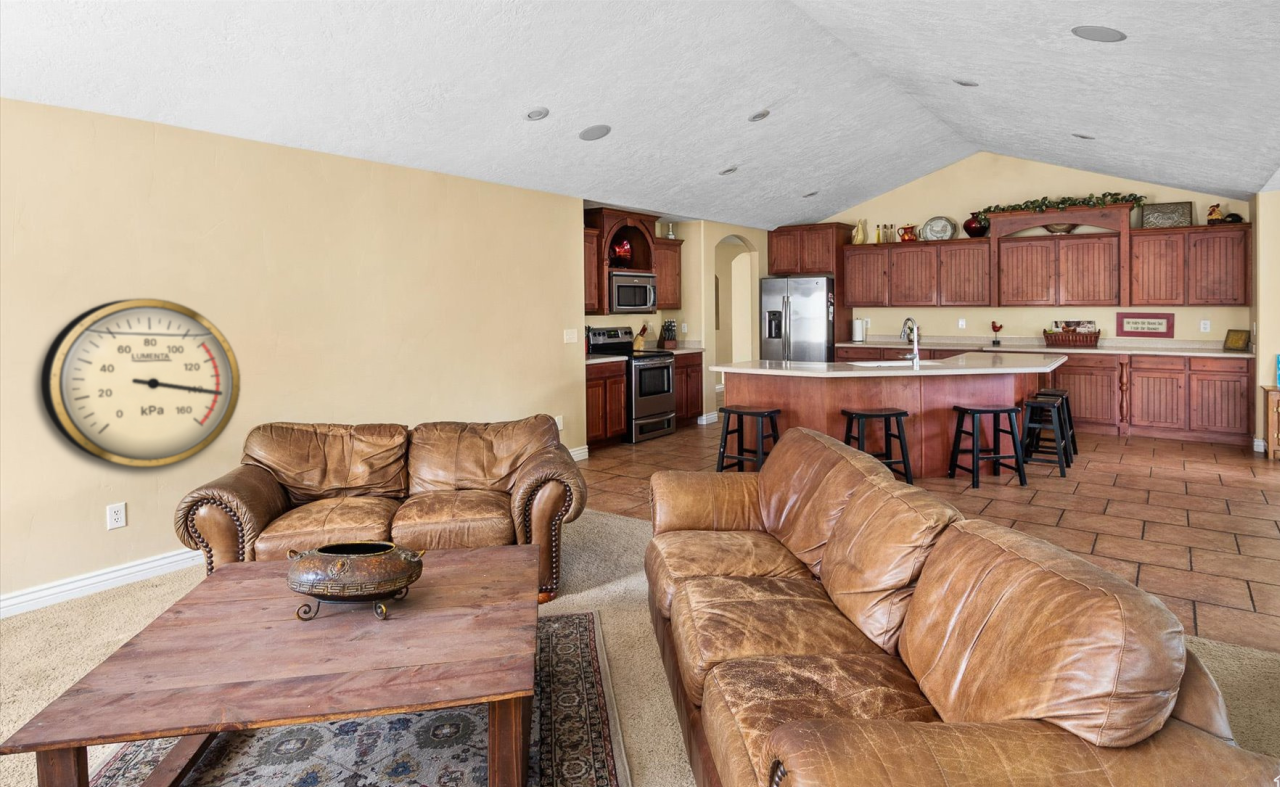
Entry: 140; kPa
